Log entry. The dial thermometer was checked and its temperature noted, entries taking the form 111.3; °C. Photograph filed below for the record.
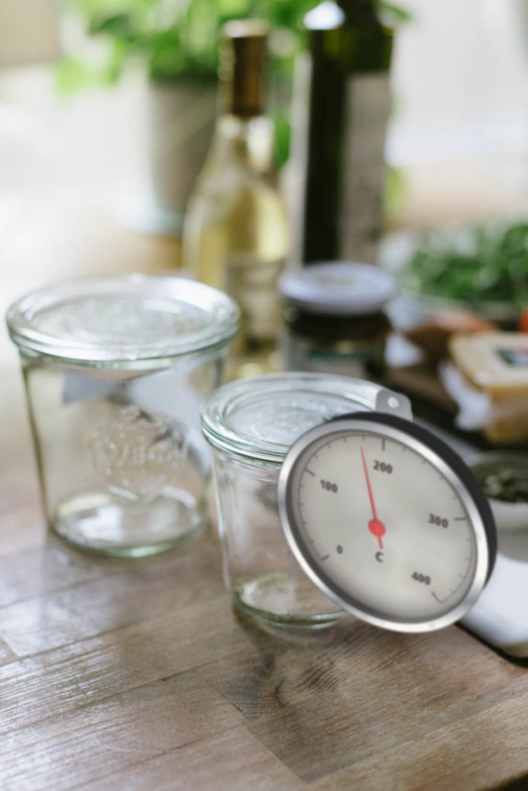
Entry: 180; °C
